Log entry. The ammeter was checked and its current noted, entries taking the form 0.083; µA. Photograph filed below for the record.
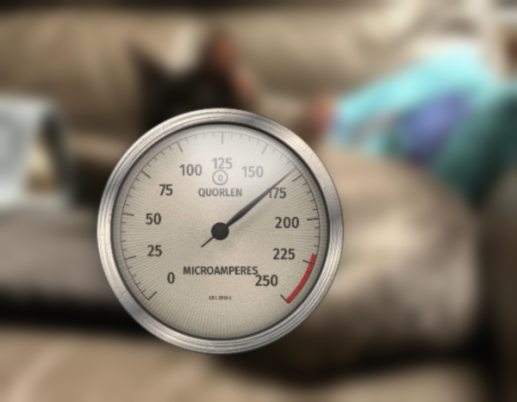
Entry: 170; µA
